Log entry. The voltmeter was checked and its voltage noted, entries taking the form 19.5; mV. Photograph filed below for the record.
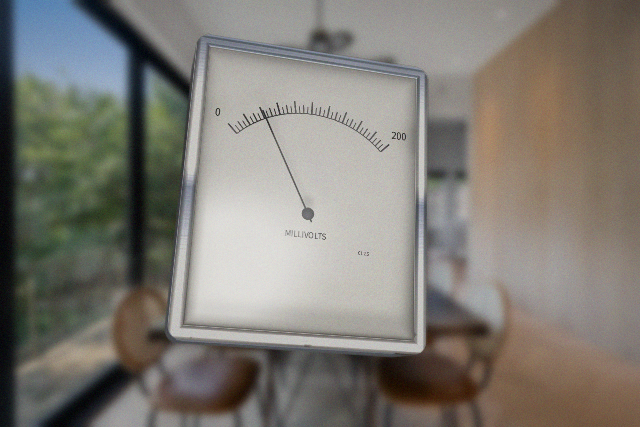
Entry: 40; mV
